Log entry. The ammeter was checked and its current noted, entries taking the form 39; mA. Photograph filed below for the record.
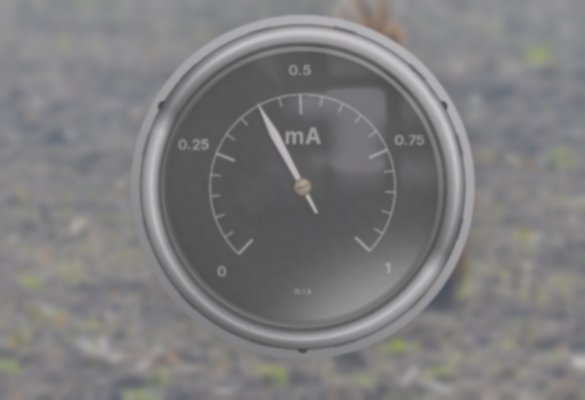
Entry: 0.4; mA
